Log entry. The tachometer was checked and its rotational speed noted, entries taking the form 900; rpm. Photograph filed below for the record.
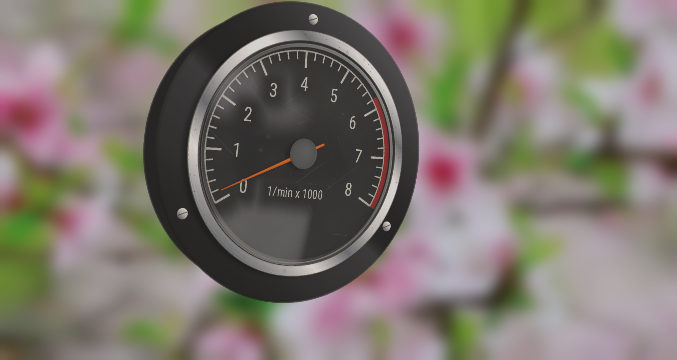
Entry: 200; rpm
